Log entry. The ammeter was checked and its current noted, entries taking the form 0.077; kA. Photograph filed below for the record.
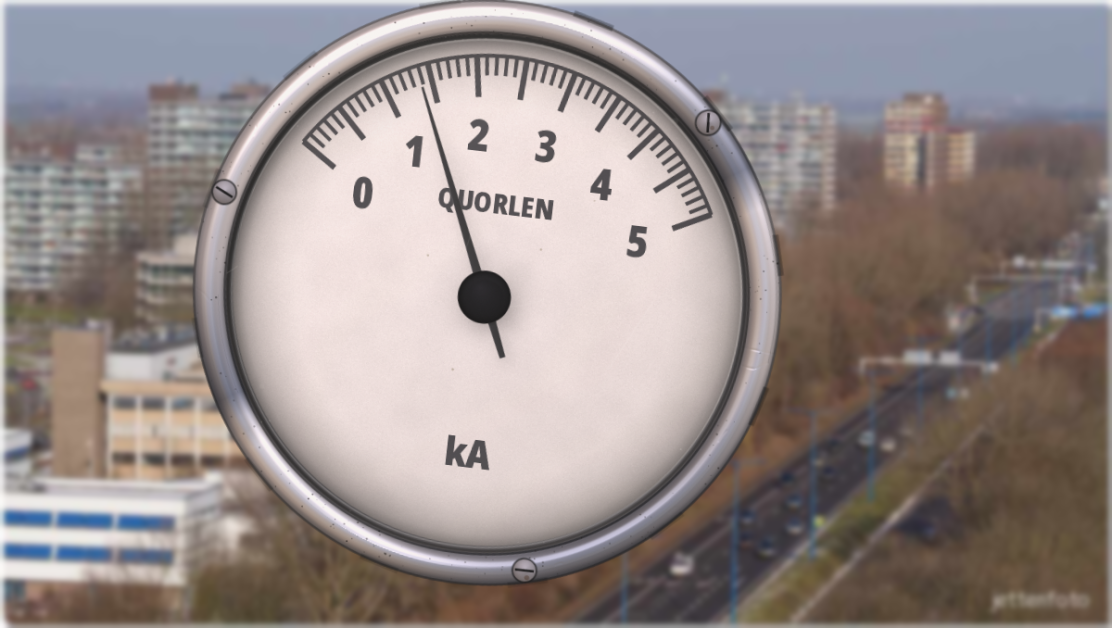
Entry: 1.4; kA
